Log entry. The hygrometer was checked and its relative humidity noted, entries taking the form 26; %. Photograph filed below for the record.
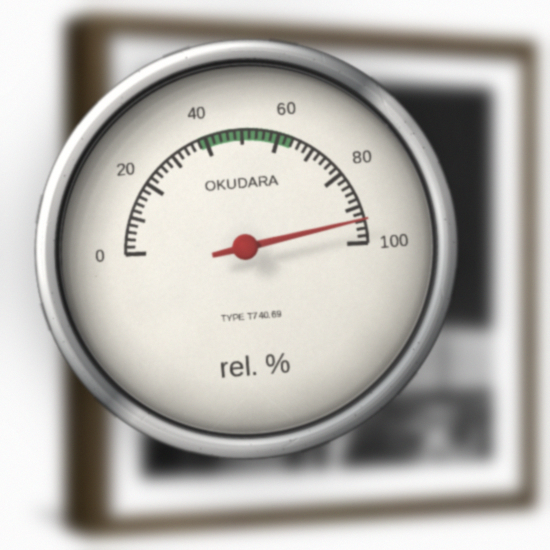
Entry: 94; %
